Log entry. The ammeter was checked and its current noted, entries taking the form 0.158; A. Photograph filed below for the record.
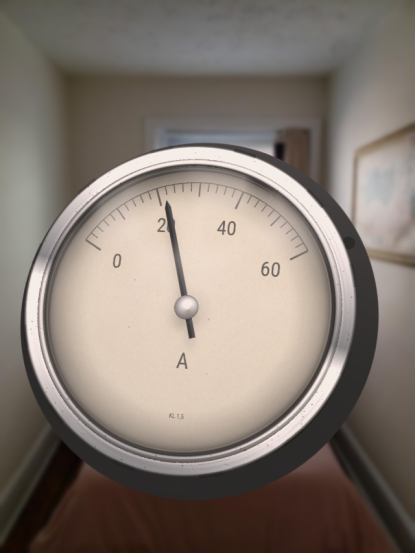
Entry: 22; A
